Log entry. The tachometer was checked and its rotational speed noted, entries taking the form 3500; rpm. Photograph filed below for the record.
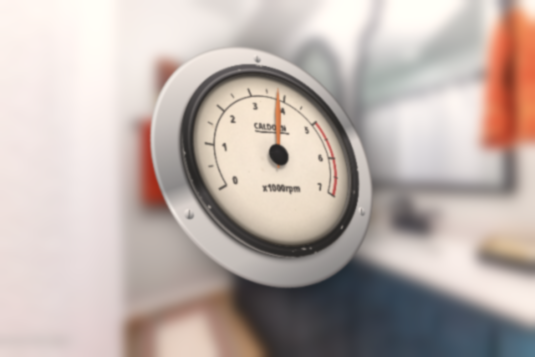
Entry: 3750; rpm
